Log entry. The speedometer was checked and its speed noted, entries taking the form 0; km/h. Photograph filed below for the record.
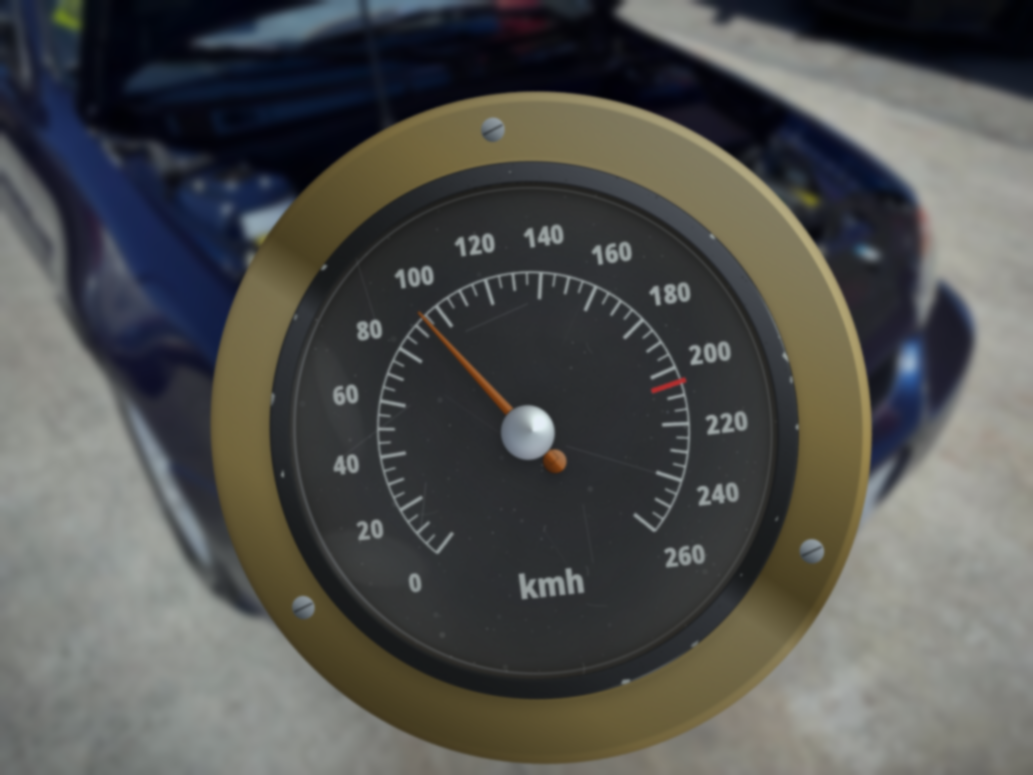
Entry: 95; km/h
